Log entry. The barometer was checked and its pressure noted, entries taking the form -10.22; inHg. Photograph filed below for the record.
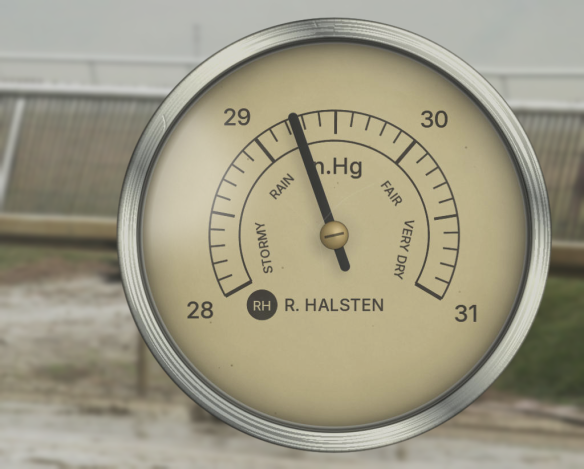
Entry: 29.25; inHg
